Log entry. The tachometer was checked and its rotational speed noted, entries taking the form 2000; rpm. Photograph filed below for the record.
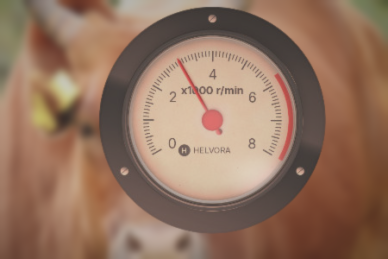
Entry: 3000; rpm
